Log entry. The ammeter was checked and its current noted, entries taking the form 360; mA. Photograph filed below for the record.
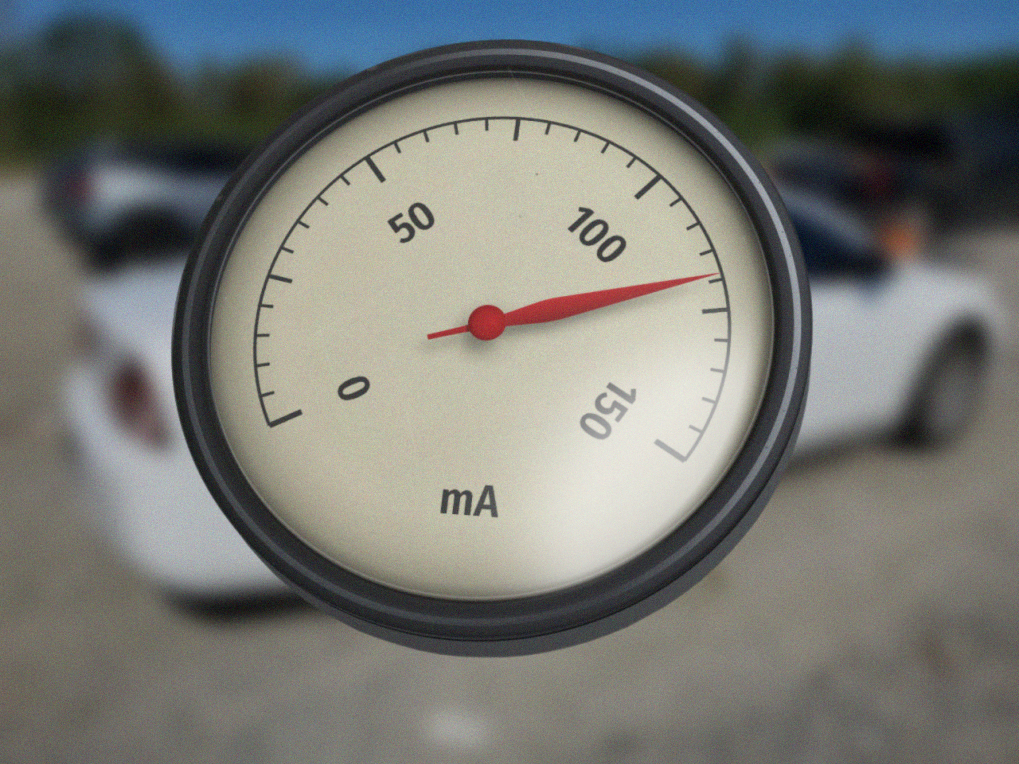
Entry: 120; mA
